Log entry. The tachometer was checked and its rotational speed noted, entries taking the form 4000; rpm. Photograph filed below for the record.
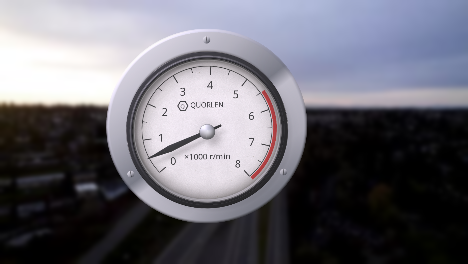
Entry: 500; rpm
